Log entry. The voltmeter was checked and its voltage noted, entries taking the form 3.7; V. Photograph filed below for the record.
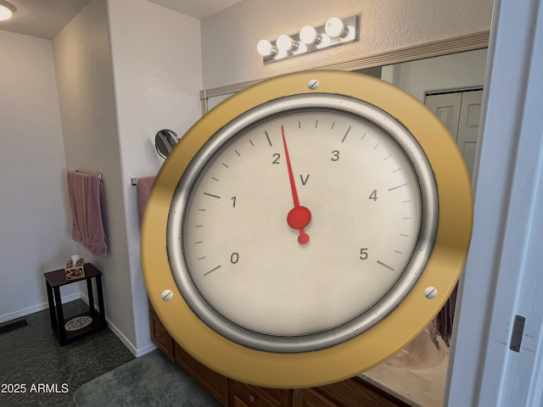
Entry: 2.2; V
